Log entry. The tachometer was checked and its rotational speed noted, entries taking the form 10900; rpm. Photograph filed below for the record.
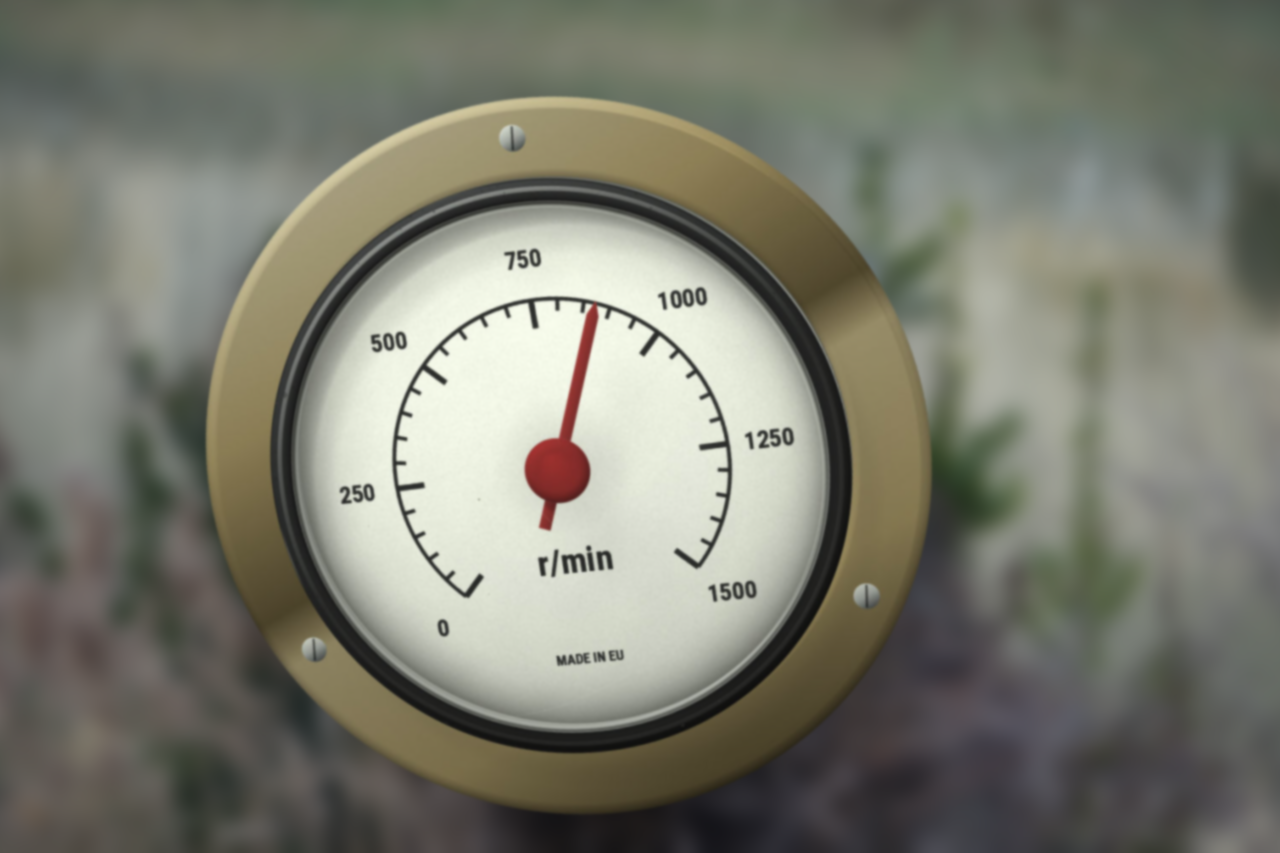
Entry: 875; rpm
